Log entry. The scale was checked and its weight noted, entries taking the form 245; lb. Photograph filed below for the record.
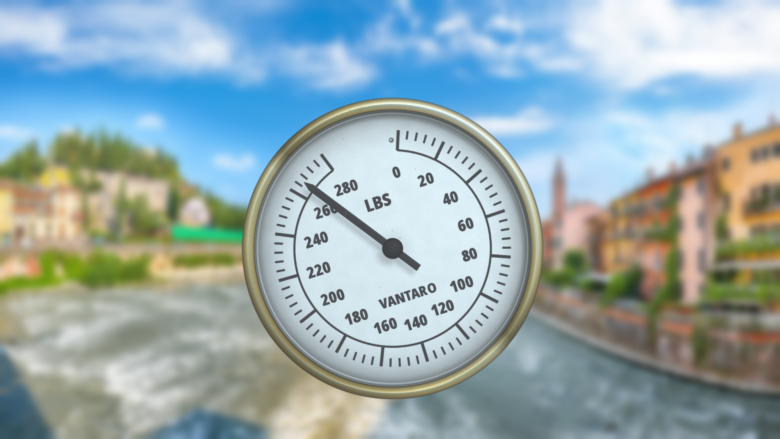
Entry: 266; lb
